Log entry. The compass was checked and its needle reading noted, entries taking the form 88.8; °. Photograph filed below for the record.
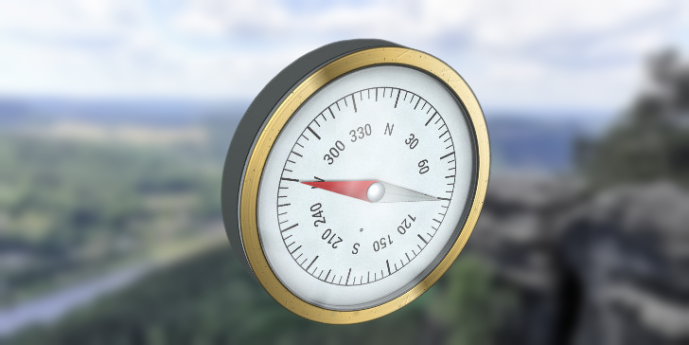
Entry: 270; °
